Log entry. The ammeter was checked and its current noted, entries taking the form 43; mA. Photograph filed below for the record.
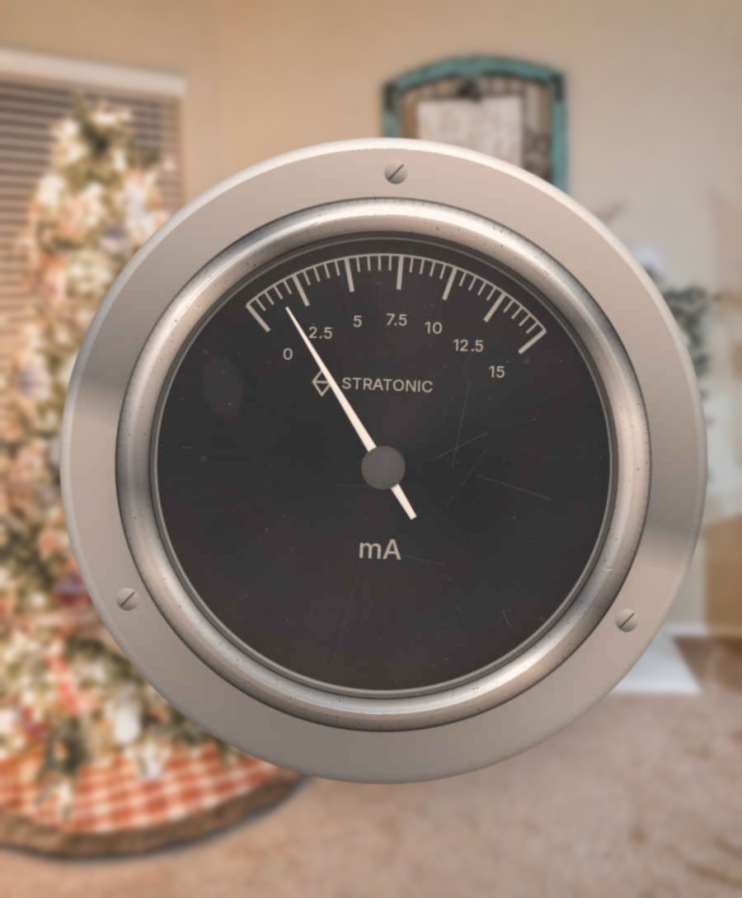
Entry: 1.5; mA
